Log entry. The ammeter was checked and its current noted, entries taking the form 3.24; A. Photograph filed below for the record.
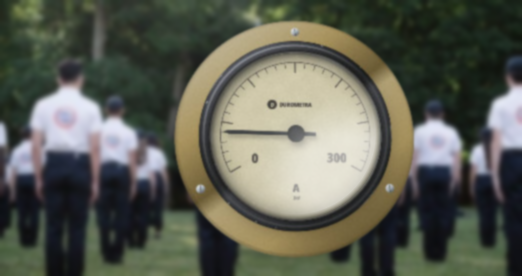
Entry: 40; A
